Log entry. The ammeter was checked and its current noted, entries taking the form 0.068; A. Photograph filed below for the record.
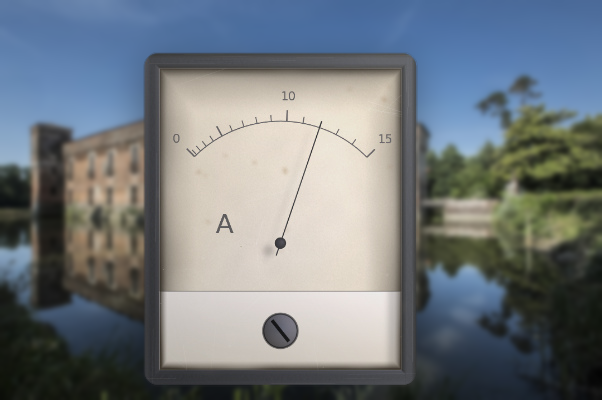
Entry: 12; A
